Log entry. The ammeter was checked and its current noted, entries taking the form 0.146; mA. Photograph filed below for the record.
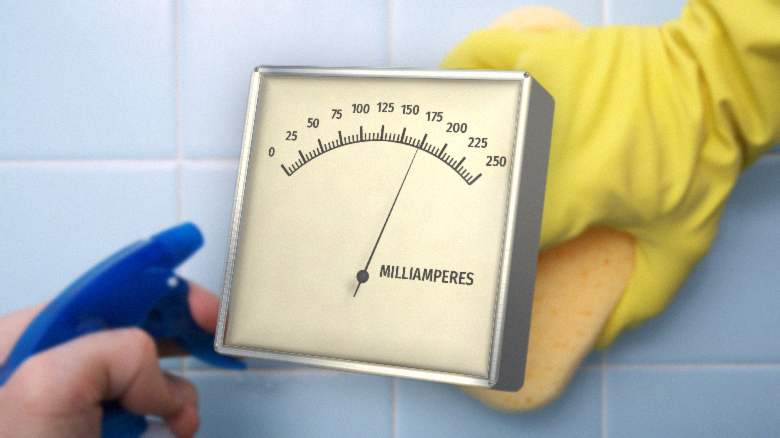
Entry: 175; mA
